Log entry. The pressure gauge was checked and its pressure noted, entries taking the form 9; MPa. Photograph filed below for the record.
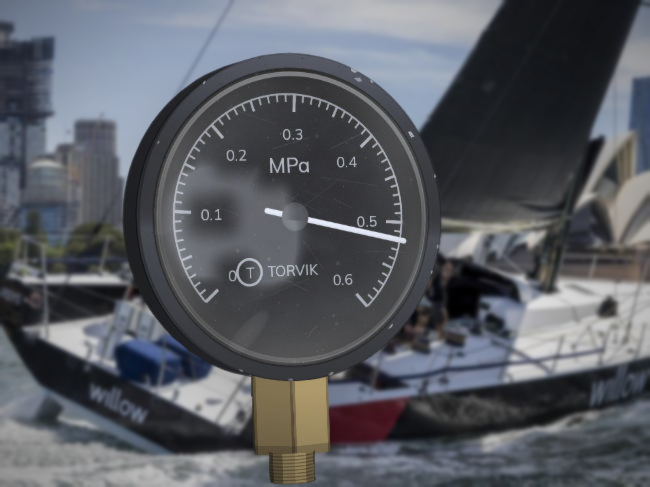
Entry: 0.52; MPa
